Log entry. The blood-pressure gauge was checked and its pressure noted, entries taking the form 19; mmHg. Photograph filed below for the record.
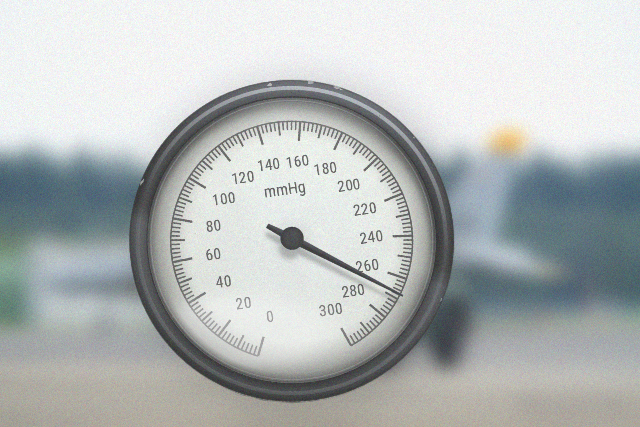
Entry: 268; mmHg
